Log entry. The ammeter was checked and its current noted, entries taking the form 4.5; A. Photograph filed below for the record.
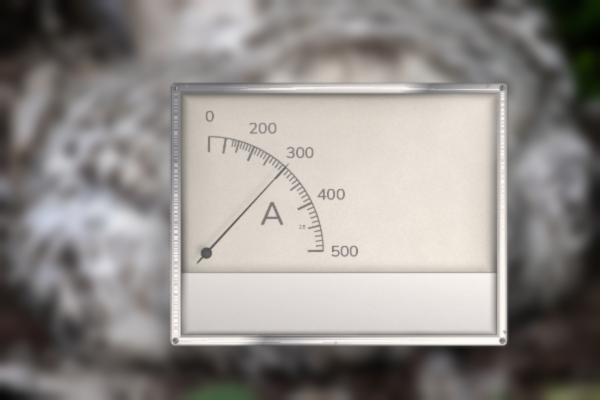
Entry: 300; A
